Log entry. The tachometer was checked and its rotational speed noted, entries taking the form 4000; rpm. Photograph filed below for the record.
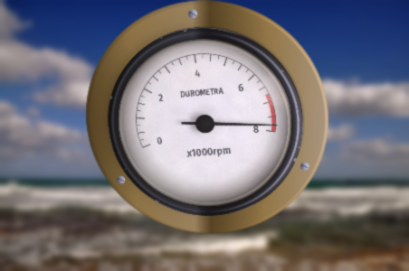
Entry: 7750; rpm
